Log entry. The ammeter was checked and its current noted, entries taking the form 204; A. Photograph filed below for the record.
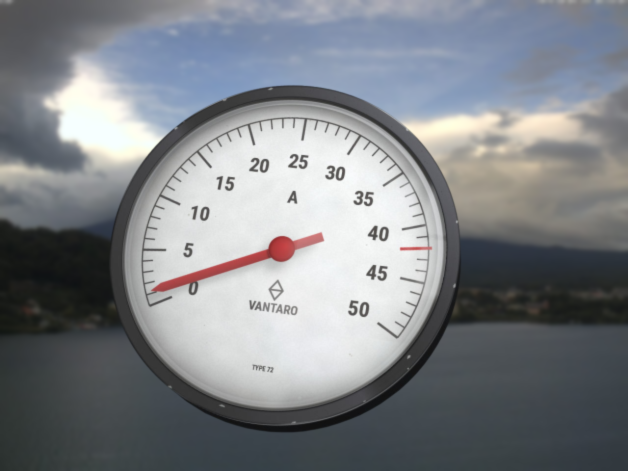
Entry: 1; A
